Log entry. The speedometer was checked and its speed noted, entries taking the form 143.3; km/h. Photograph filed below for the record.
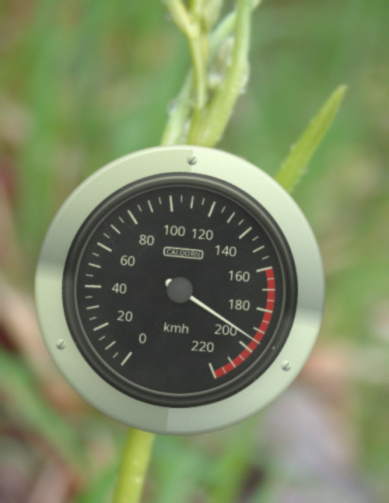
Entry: 195; km/h
